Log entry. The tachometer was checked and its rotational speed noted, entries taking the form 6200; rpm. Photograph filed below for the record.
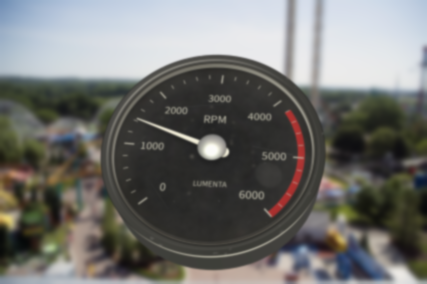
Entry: 1400; rpm
